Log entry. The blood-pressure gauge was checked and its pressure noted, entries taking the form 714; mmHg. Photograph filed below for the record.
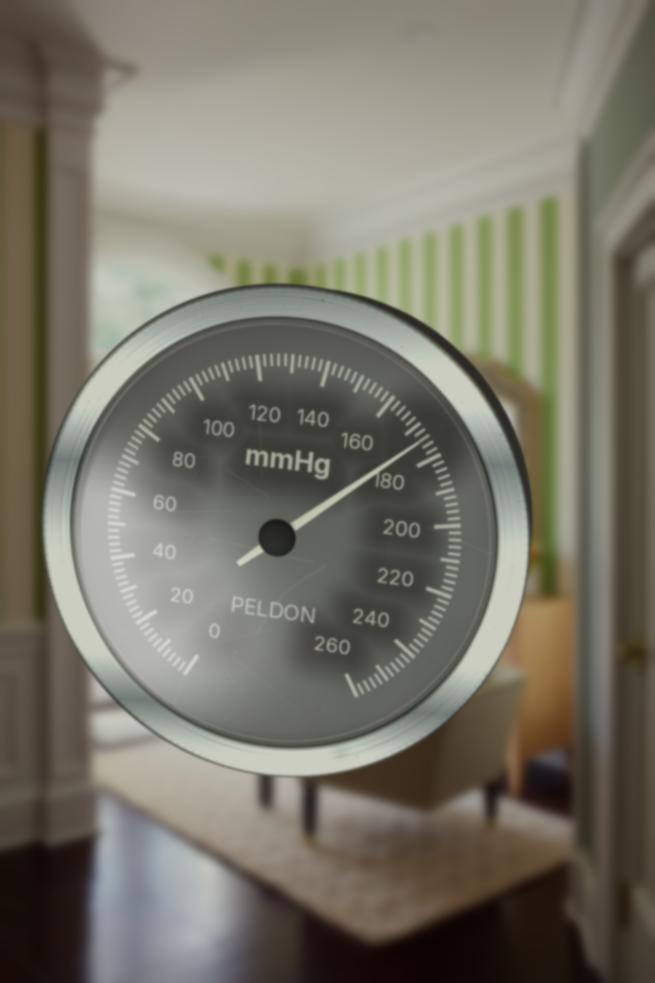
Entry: 174; mmHg
